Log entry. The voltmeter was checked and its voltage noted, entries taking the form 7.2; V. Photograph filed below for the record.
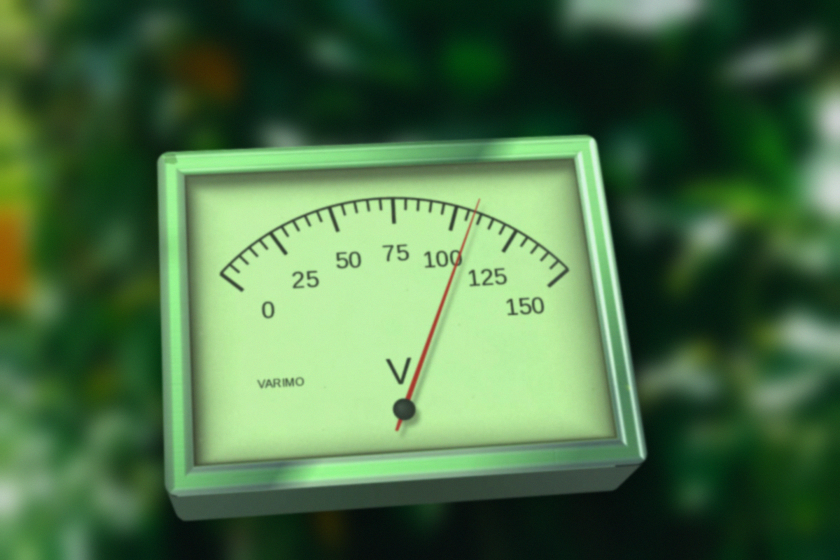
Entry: 107.5; V
